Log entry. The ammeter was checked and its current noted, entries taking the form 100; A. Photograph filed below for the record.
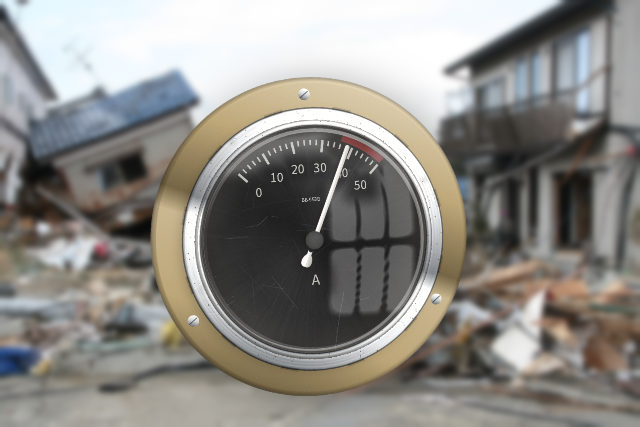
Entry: 38; A
